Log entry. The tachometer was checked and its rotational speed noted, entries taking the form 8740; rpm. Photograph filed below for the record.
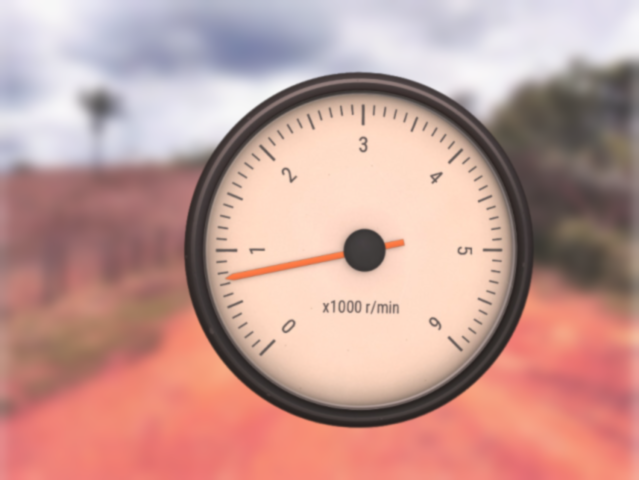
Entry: 750; rpm
